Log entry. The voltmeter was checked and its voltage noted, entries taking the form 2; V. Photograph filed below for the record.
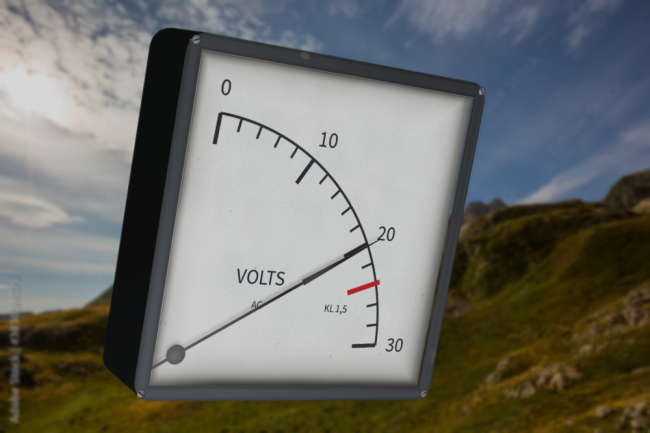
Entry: 20; V
